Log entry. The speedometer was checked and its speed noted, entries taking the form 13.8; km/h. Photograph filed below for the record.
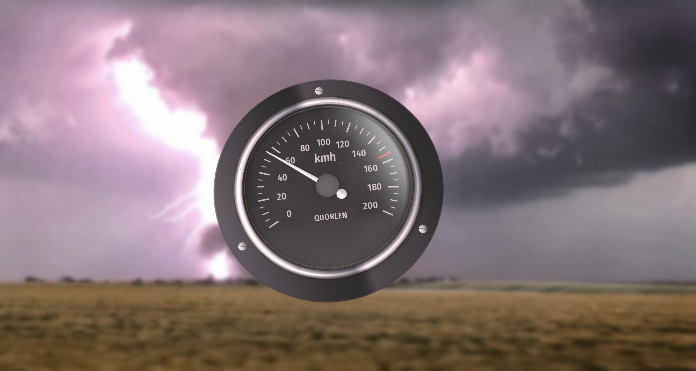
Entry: 55; km/h
